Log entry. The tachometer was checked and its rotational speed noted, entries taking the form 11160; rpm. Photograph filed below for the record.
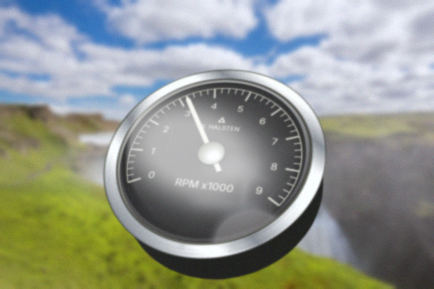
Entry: 3200; rpm
